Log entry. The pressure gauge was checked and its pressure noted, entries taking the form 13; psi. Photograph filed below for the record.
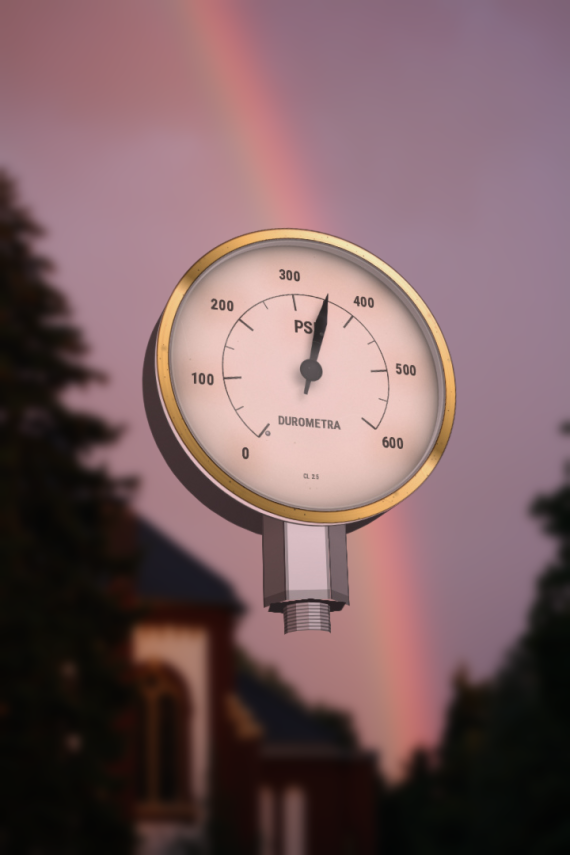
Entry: 350; psi
